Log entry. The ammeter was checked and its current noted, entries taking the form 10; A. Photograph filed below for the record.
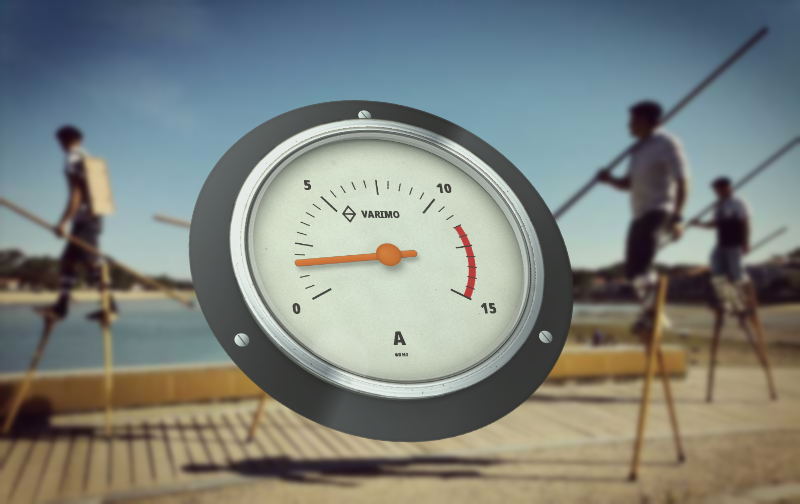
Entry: 1.5; A
